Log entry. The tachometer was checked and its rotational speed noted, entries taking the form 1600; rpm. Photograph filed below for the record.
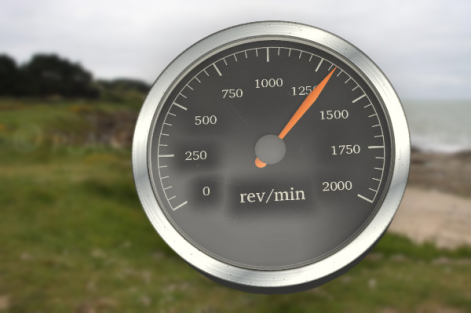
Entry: 1325; rpm
